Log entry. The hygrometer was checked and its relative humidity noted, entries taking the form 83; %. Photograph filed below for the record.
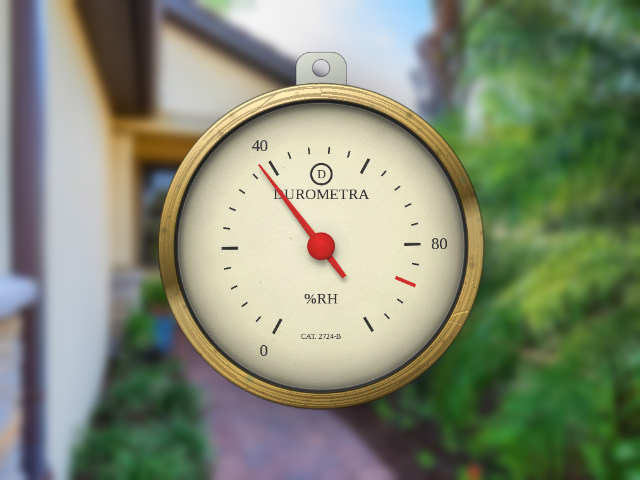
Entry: 38; %
